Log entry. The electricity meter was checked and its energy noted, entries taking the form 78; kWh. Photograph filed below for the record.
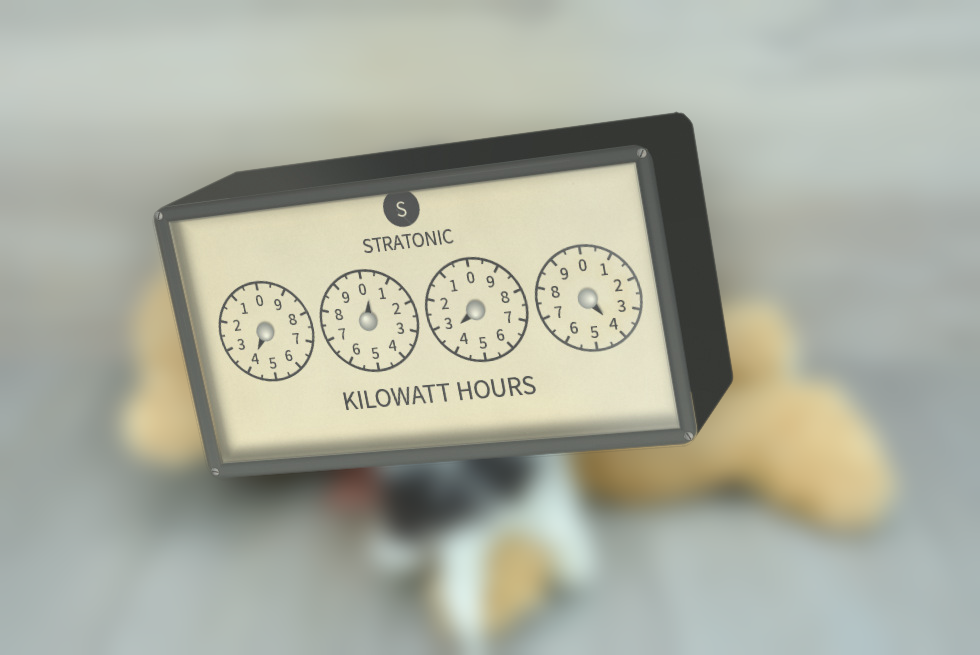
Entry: 4034; kWh
